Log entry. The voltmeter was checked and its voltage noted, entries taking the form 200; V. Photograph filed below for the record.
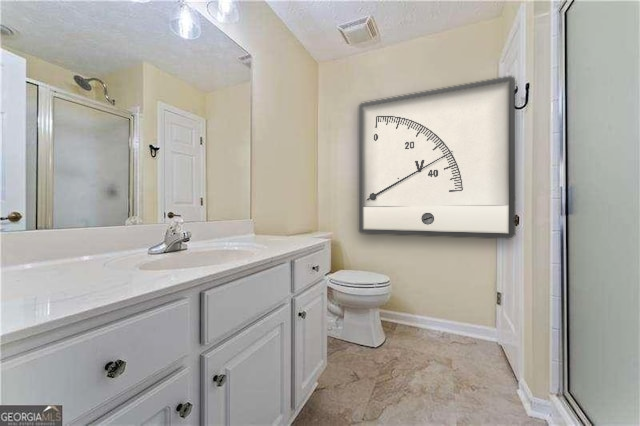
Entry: 35; V
